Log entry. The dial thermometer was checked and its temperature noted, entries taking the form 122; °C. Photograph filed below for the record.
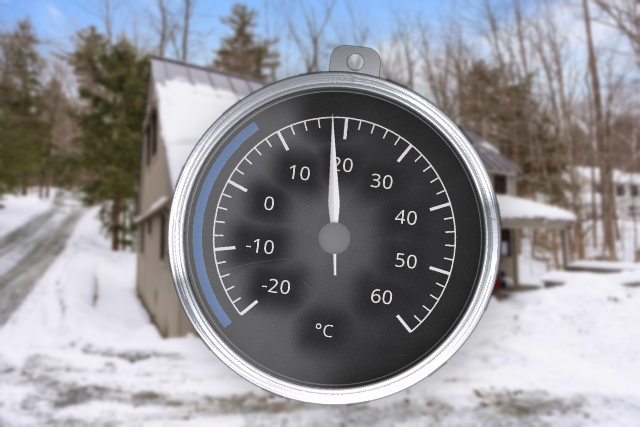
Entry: 18; °C
